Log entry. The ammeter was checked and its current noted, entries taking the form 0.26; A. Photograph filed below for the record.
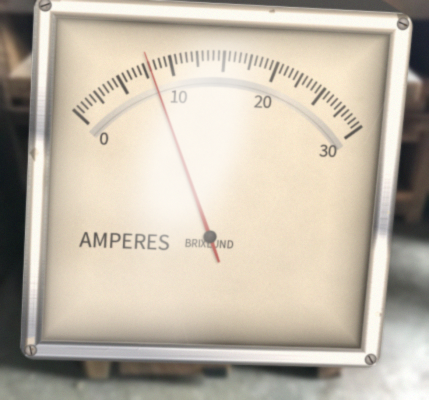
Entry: 8; A
